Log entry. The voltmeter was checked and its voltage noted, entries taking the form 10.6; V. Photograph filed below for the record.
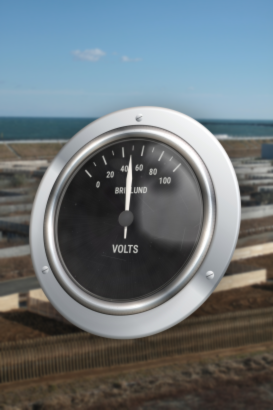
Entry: 50; V
